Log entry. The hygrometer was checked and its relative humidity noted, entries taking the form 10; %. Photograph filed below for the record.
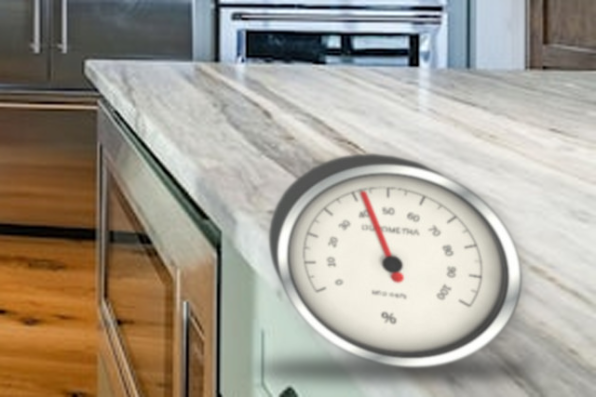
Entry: 42.5; %
